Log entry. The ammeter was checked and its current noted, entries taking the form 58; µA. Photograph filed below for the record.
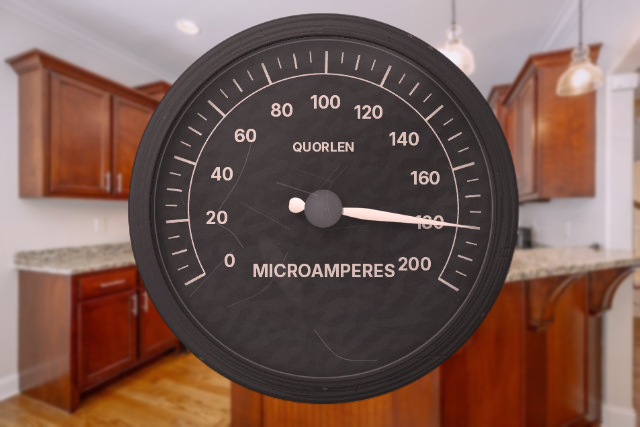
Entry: 180; µA
